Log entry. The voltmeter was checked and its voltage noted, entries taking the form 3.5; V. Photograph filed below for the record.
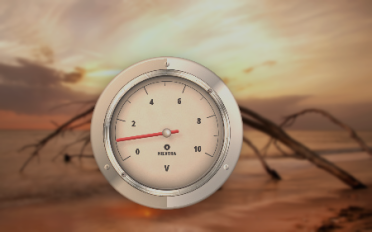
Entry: 1; V
